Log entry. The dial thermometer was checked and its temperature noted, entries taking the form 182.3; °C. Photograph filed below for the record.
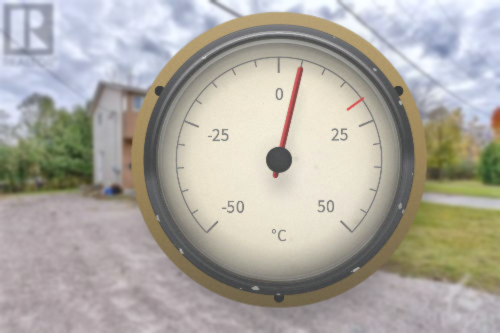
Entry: 5; °C
